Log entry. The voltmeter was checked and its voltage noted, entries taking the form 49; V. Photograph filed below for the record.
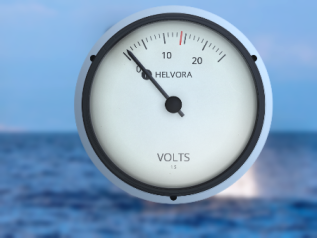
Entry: 1; V
